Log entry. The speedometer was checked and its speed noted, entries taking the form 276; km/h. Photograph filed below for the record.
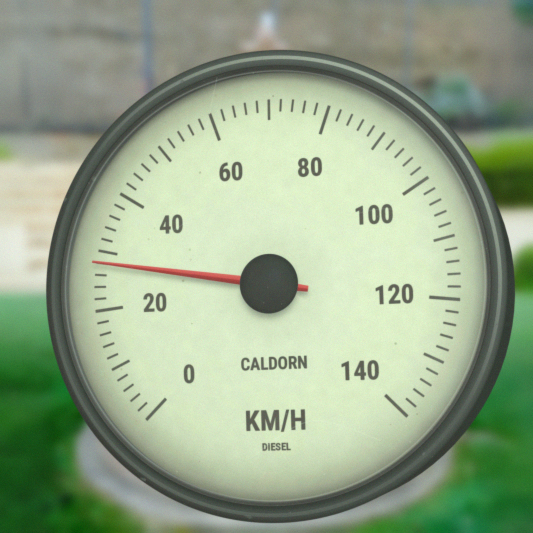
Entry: 28; km/h
